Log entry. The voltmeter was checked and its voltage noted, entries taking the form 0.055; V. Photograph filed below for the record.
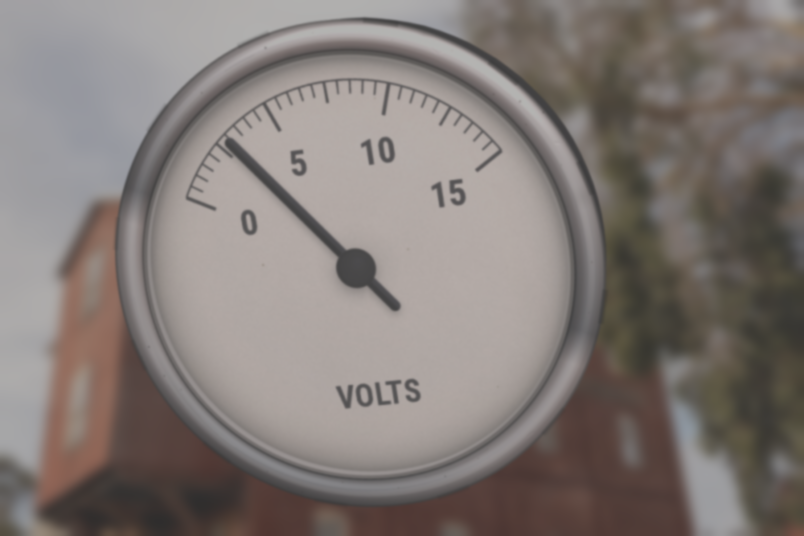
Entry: 3; V
